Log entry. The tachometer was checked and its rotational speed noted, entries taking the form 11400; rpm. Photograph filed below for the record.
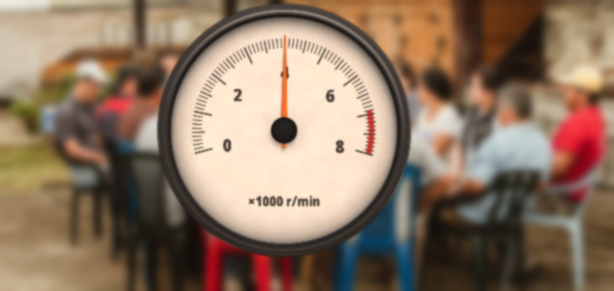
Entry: 4000; rpm
